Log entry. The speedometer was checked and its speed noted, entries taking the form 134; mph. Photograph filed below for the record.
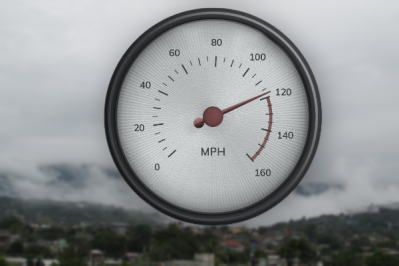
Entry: 117.5; mph
